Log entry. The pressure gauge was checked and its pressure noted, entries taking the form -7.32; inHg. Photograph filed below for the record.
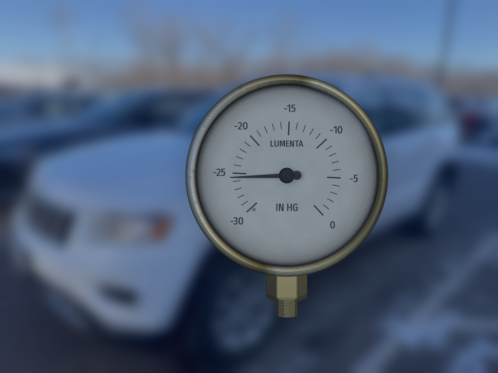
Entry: -25.5; inHg
